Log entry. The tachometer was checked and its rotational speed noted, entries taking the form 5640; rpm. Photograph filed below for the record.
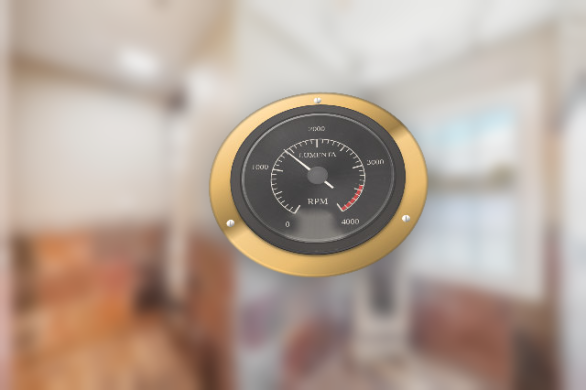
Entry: 1400; rpm
